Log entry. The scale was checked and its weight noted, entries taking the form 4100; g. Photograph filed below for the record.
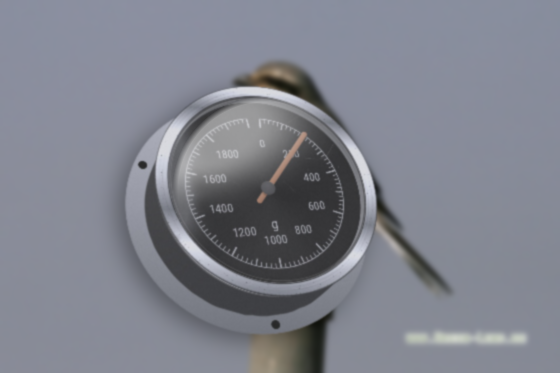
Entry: 200; g
